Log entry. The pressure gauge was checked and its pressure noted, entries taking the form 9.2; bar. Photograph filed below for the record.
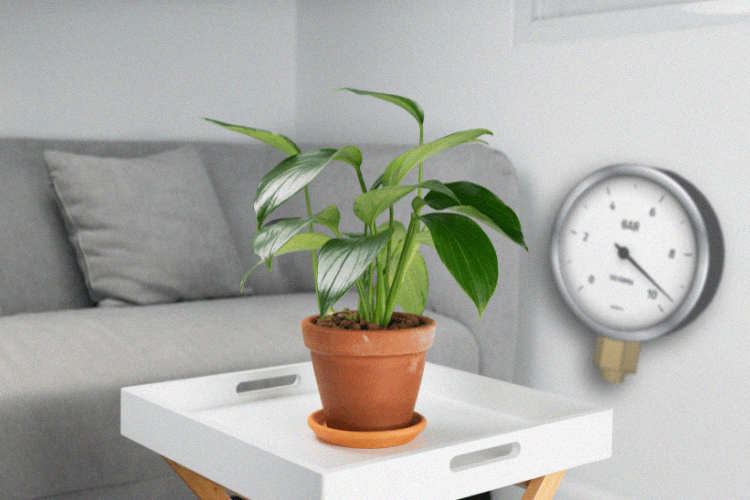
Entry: 9.5; bar
